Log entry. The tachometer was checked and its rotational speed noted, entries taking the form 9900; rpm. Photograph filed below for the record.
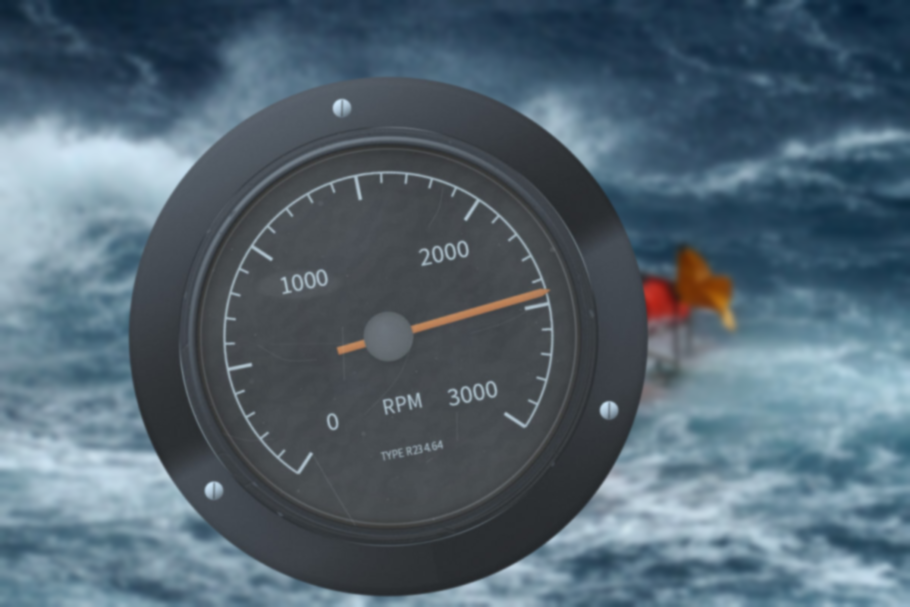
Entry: 2450; rpm
